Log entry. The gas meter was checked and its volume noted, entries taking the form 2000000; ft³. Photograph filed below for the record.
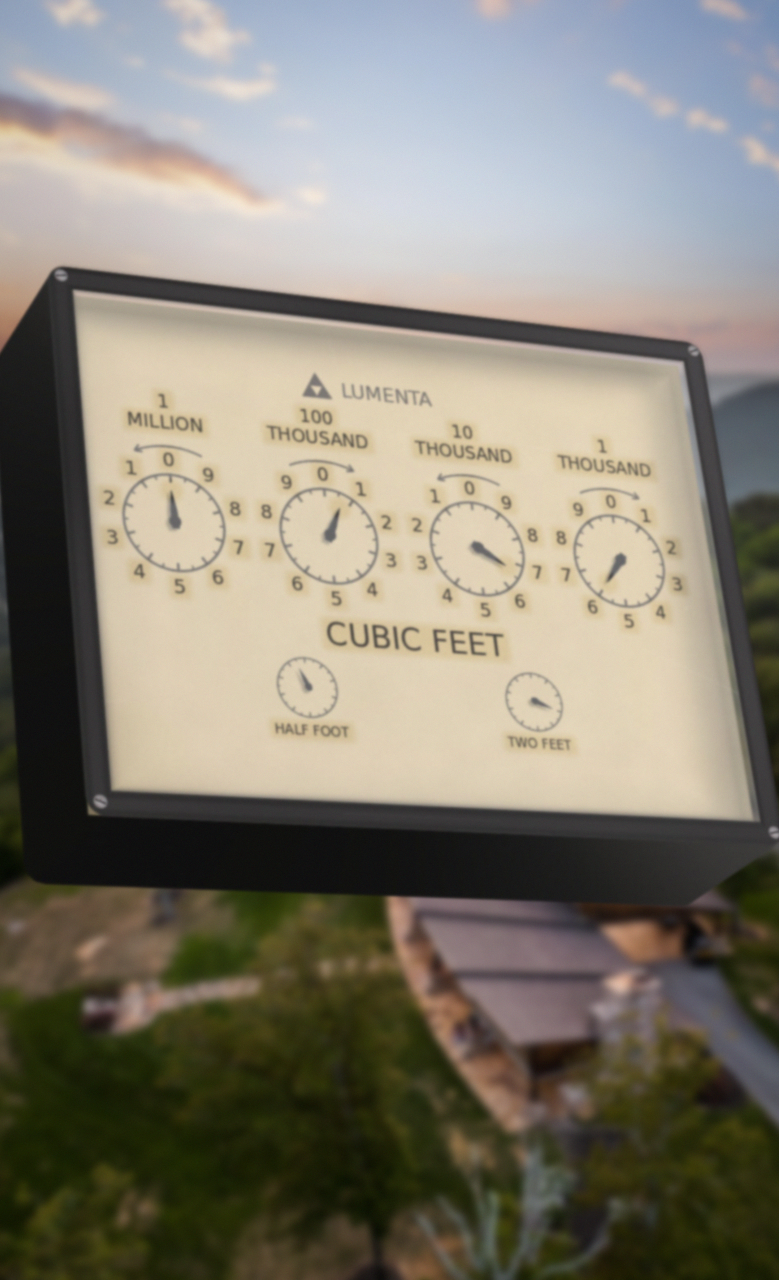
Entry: 6600; ft³
